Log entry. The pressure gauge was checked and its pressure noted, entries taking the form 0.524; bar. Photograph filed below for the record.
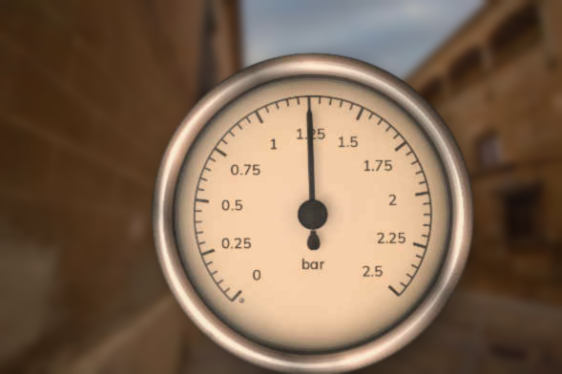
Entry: 1.25; bar
